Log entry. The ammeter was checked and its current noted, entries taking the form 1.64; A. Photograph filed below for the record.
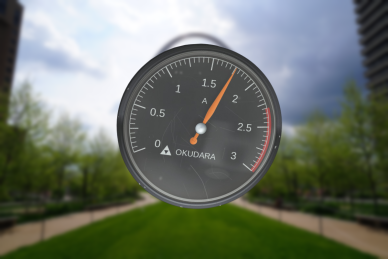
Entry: 1.75; A
